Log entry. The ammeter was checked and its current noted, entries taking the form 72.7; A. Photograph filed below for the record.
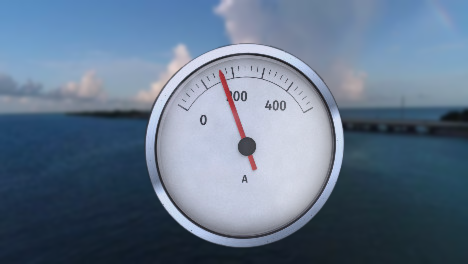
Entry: 160; A
